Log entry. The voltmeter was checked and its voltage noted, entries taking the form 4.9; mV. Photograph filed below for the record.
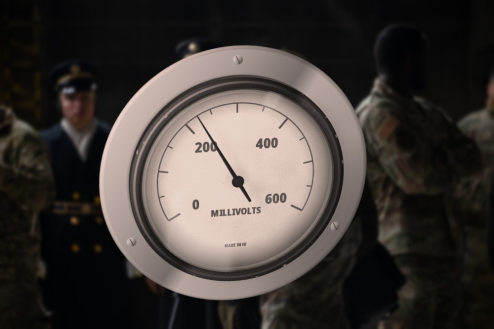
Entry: 225; mV
